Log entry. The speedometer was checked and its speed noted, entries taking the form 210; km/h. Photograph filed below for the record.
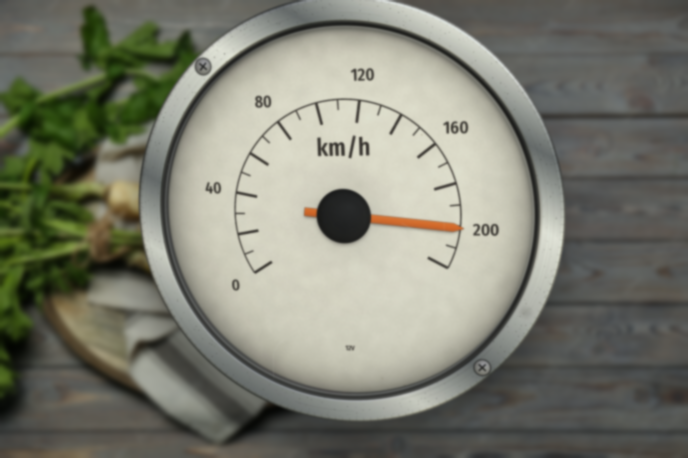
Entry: 200; km/h
